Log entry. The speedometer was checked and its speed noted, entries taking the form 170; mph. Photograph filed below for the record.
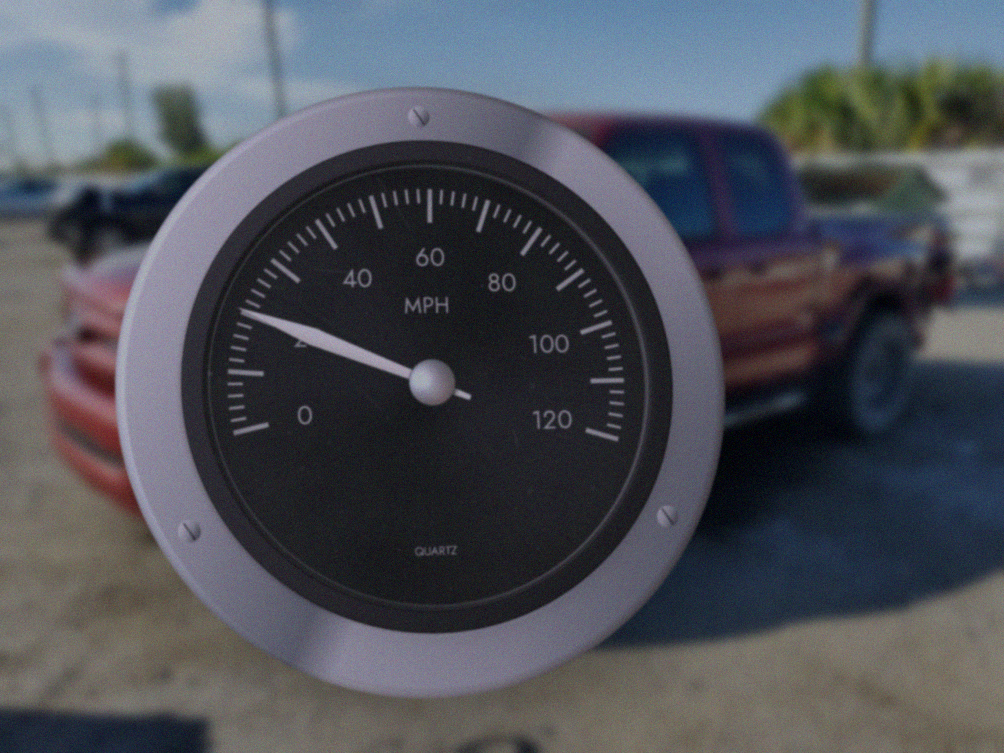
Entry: 20; mph
